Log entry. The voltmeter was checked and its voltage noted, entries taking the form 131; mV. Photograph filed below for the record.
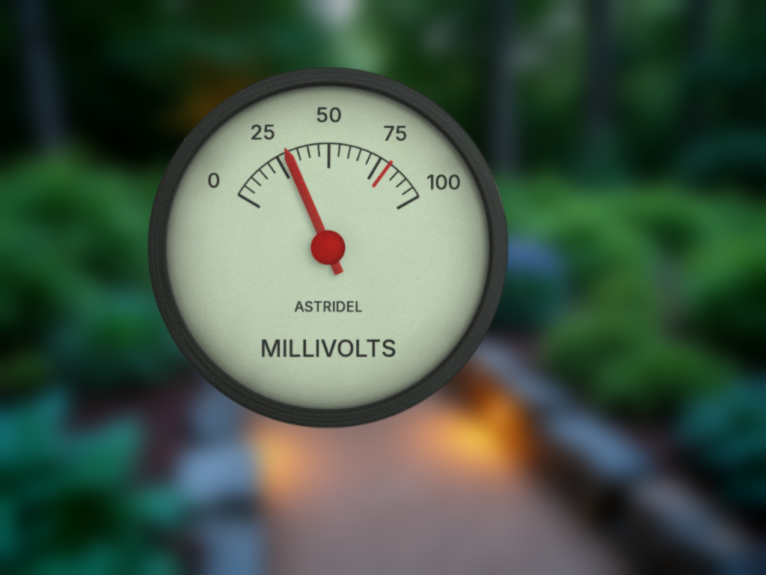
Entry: 30; mV
